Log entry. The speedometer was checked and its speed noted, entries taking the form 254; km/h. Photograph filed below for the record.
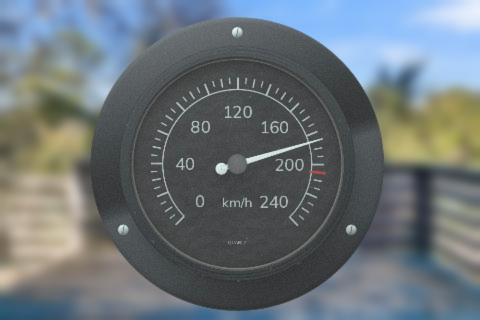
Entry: 185; km/h
